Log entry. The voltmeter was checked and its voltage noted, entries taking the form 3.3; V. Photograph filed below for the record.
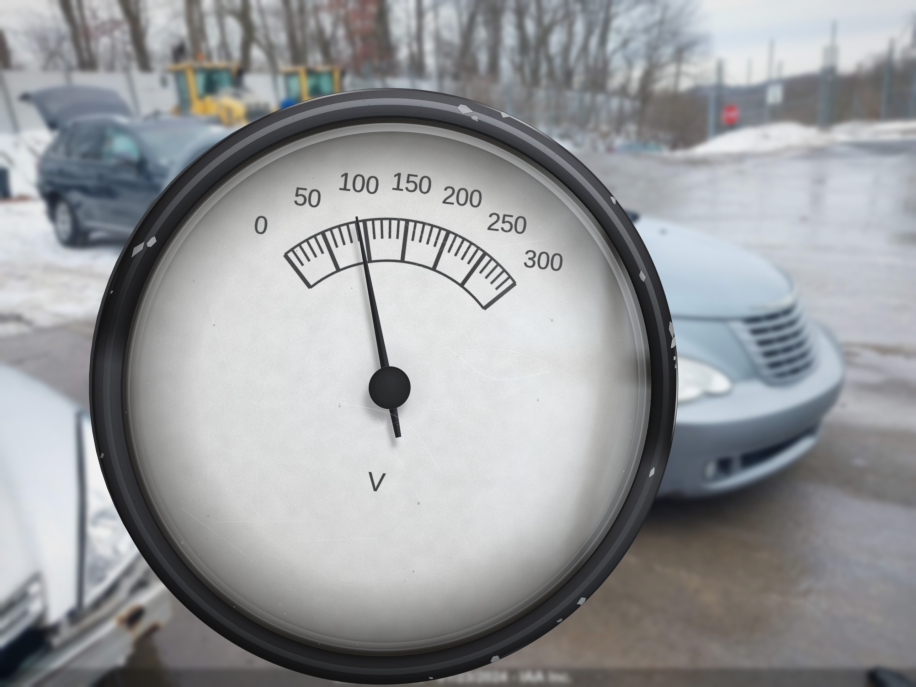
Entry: 90; V
